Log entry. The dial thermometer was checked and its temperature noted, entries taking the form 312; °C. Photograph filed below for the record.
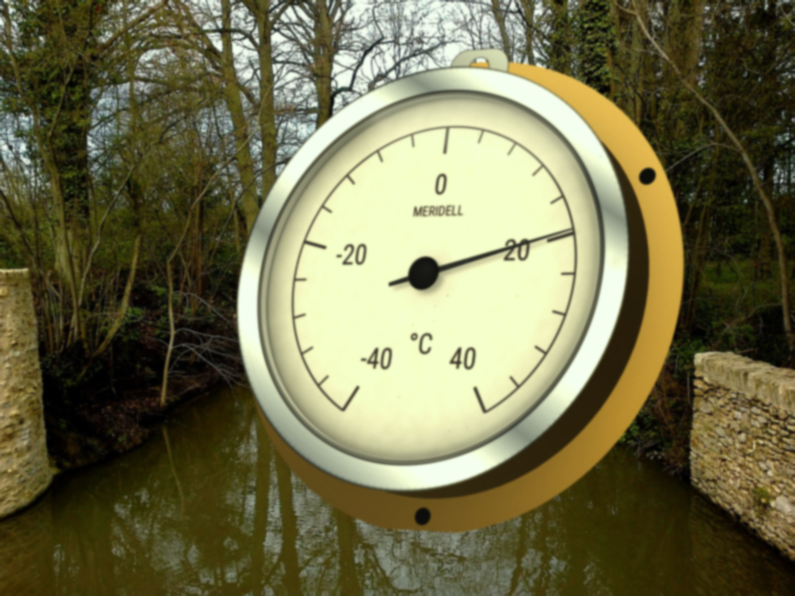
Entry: 20; °C
